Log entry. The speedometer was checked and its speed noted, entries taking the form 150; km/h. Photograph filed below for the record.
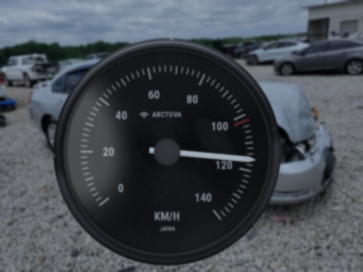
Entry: 116; km/h
